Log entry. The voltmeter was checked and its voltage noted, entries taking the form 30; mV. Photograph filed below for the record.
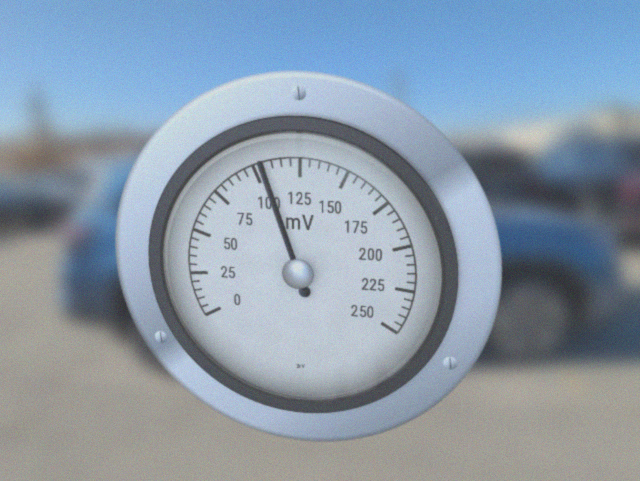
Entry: 105; mV
